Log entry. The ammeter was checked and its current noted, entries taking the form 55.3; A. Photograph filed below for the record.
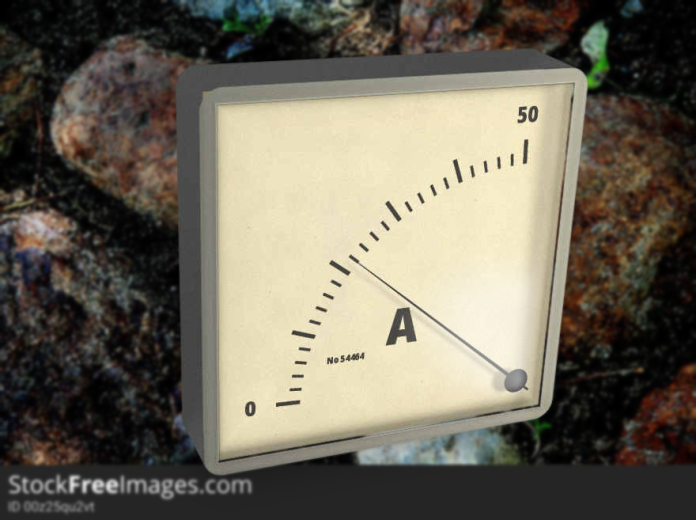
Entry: 22; A
